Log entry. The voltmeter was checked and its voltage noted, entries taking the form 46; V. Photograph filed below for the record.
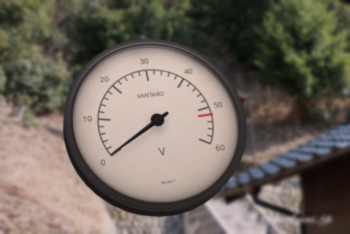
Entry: 0; V
